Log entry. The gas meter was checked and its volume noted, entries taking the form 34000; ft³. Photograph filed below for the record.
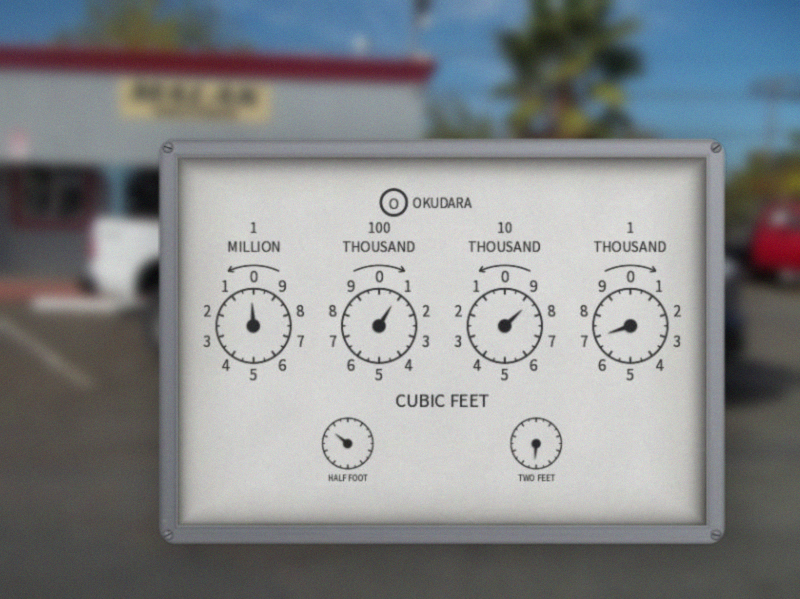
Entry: 8700; ft³
